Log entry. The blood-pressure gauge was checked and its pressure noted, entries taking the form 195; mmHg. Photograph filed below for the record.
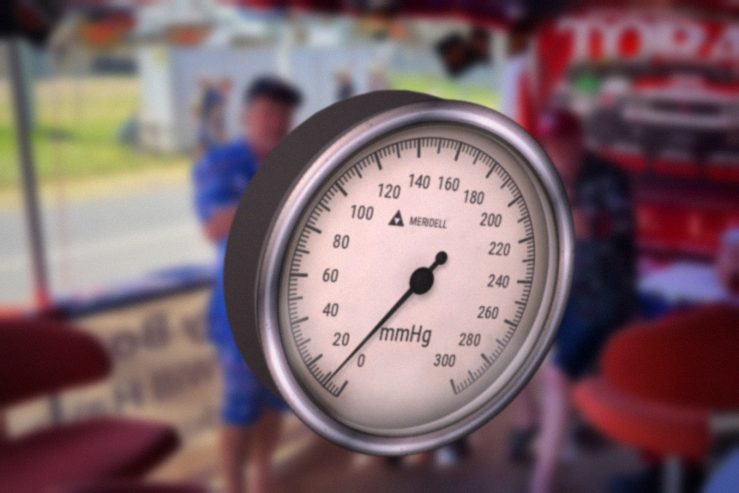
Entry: 10; mmHg
